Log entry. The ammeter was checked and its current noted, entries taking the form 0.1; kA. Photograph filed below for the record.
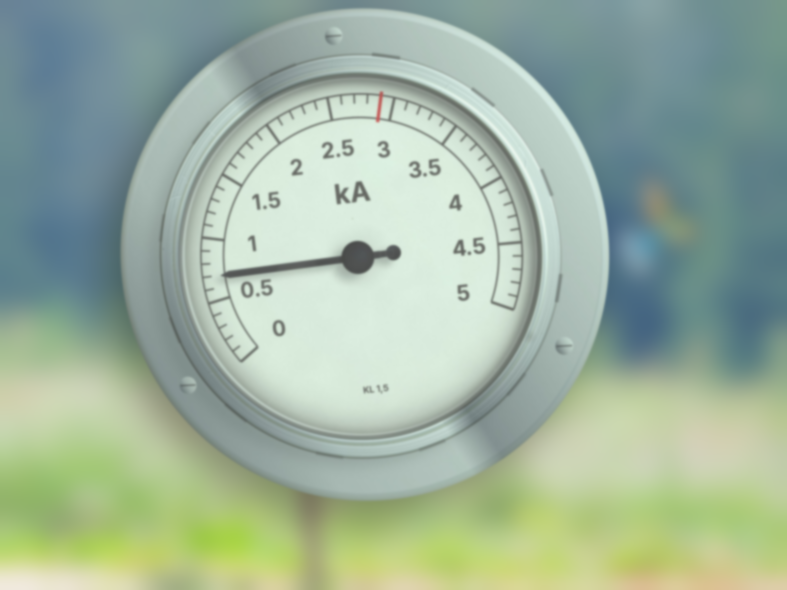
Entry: 0.7; kA
